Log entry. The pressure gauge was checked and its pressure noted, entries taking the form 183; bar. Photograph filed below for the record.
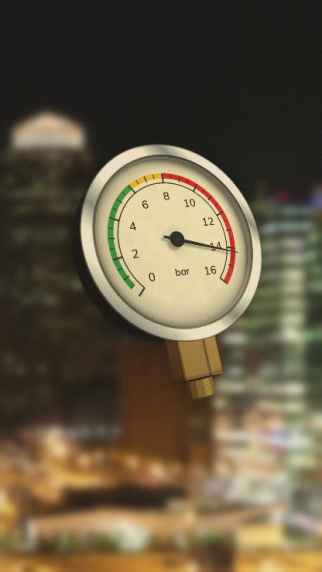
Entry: 14.25; bar
